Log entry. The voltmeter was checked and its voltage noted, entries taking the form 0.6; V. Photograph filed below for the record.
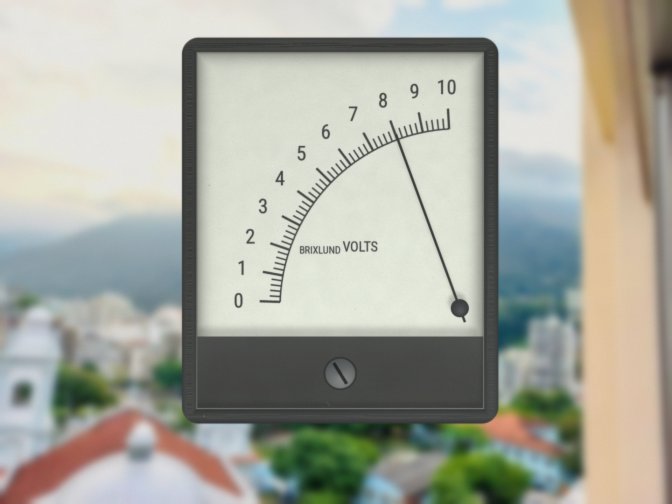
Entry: 8; V
